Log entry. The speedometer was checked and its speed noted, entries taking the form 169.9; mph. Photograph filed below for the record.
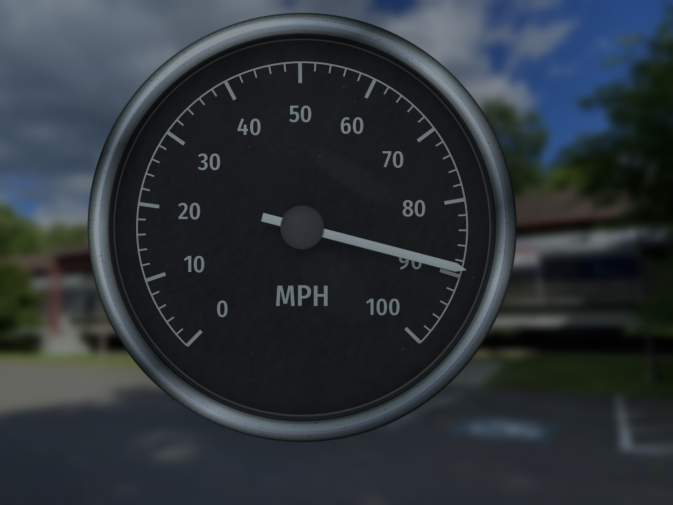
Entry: 89; mph
